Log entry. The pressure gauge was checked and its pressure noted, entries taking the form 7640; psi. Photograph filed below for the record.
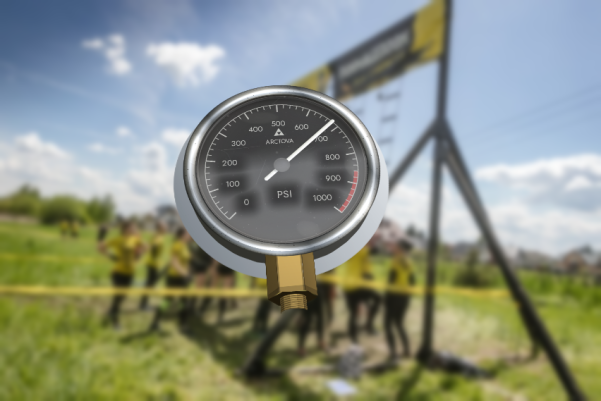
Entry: 680; psi
